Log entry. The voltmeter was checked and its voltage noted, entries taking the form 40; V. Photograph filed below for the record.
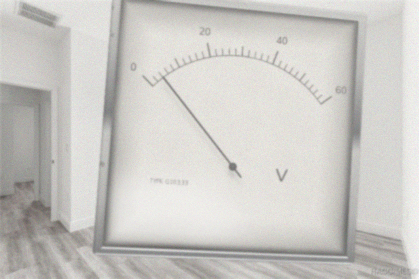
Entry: 4; V
